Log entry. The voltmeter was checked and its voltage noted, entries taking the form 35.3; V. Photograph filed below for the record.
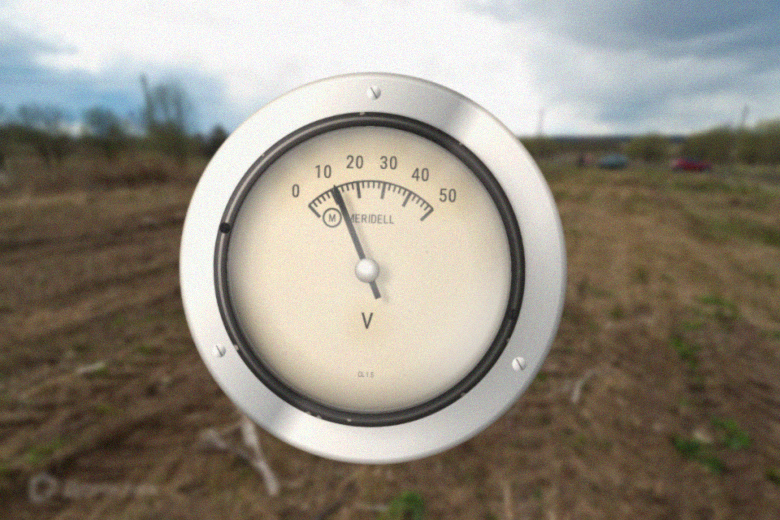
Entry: 12; V
